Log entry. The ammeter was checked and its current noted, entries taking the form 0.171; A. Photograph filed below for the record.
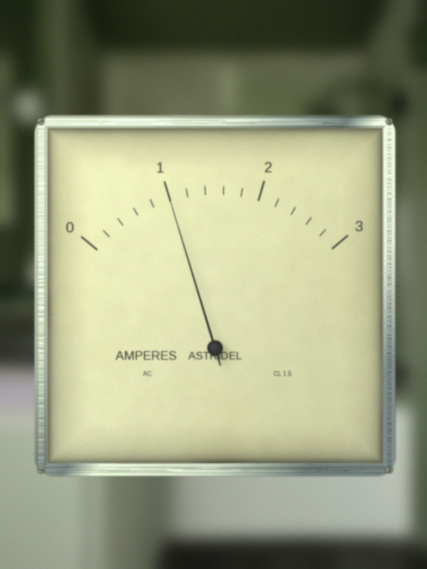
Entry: 1; A
